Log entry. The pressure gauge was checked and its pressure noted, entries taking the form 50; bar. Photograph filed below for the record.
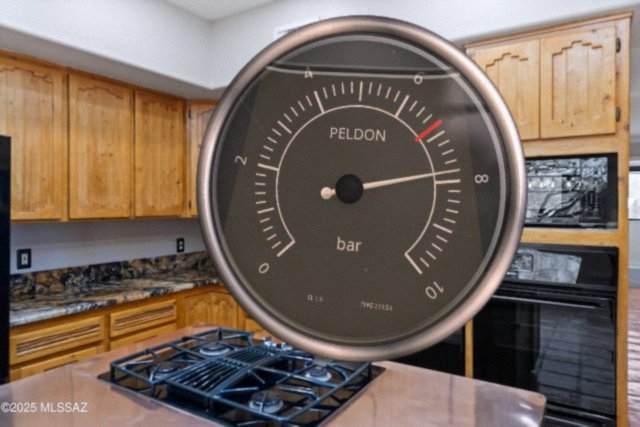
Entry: 7.8; bar
